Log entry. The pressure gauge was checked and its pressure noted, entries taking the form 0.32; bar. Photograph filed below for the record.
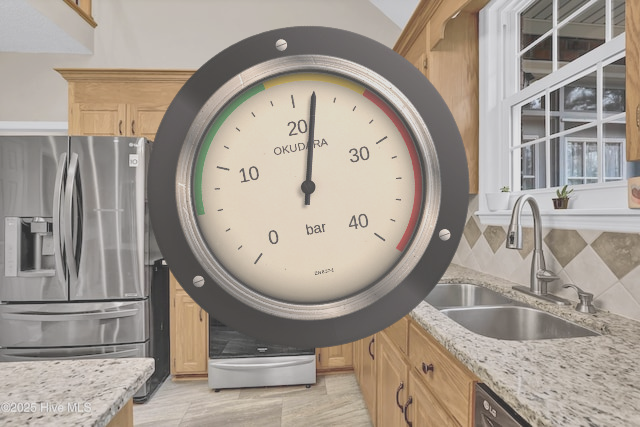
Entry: 22; bar
